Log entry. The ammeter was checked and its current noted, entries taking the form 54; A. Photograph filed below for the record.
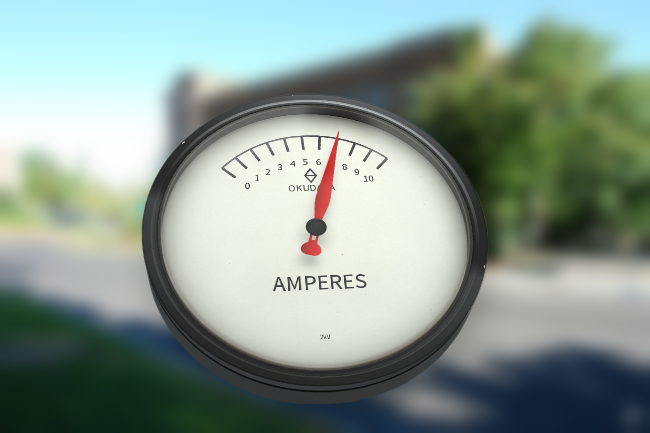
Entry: 7; A
